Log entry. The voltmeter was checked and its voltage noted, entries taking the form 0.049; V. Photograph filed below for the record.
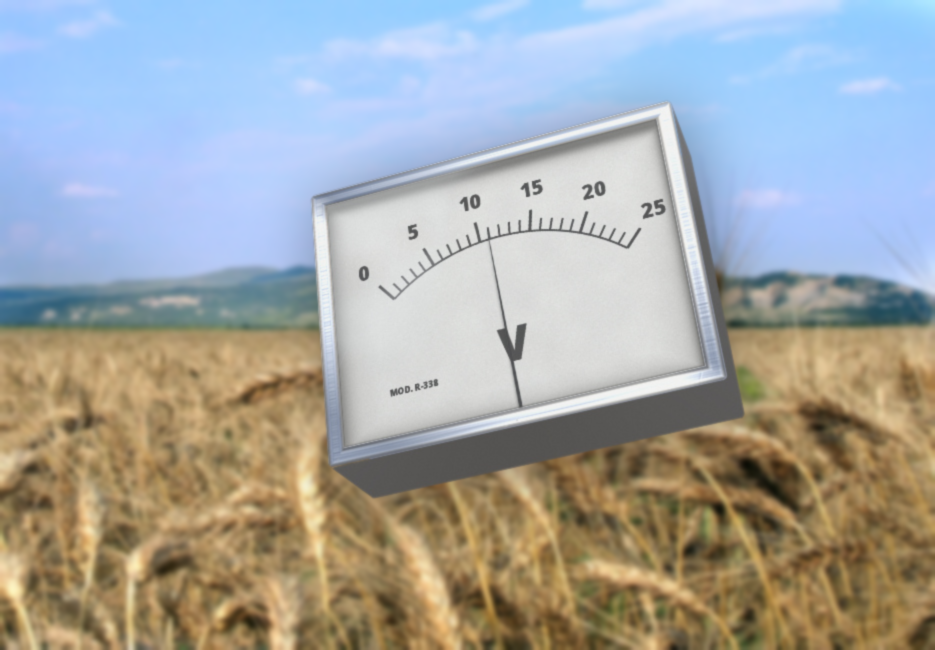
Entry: 11; V
